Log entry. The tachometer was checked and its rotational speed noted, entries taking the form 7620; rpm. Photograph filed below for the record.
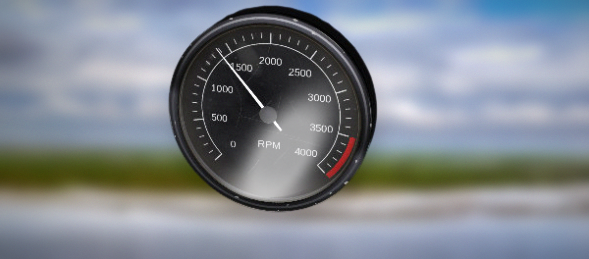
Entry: 1400; rpm
